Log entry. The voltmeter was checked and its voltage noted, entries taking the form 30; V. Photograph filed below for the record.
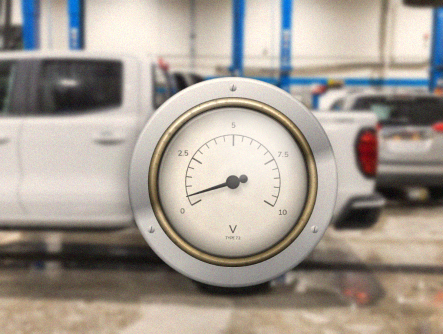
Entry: 0.5; V
